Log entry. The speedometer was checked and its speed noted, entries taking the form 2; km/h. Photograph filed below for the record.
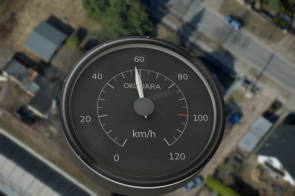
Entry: 57.5; km/h
